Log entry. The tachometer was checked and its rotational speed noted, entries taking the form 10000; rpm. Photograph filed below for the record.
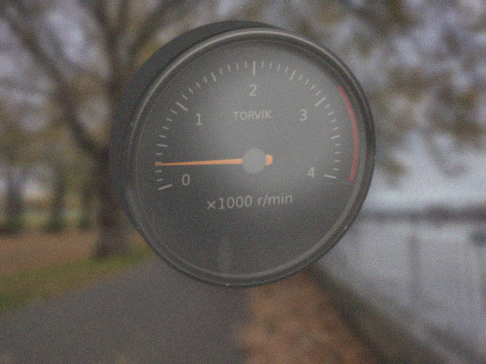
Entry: 300; rpm
